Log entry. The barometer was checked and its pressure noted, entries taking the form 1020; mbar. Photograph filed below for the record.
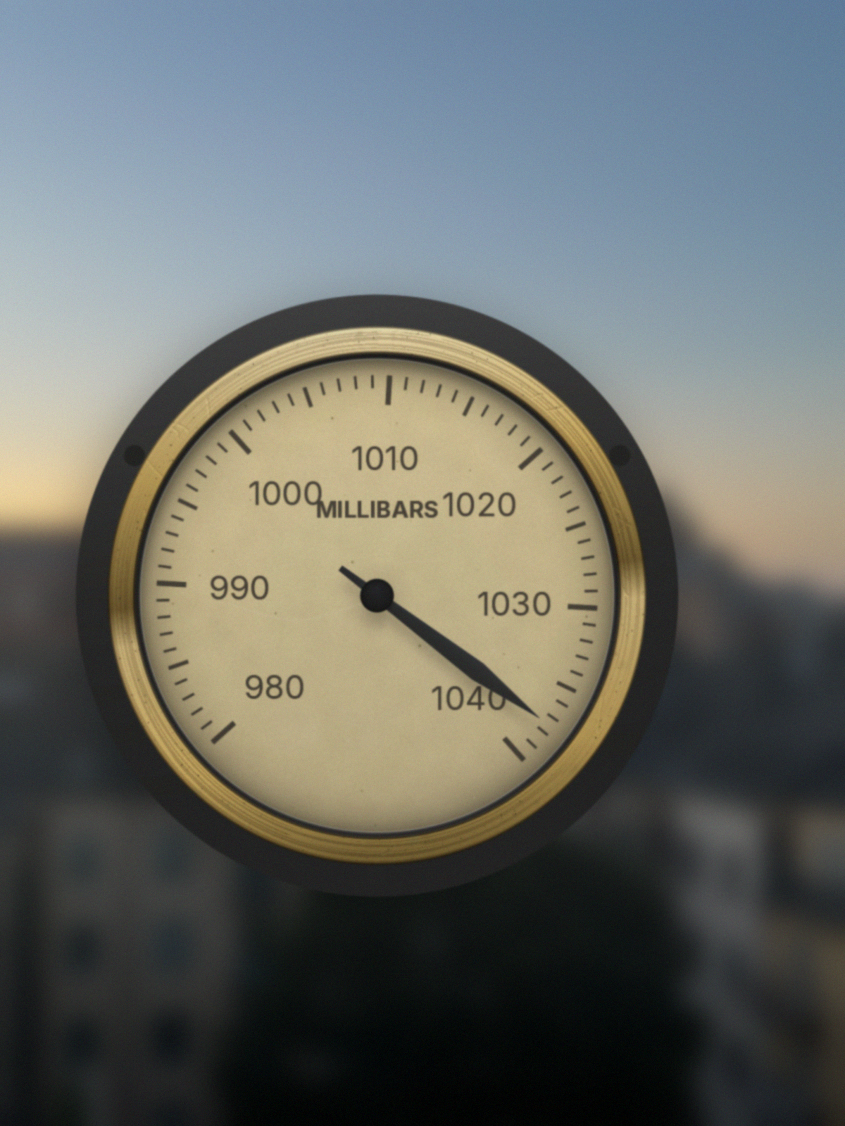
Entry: 1037.5; mbar
